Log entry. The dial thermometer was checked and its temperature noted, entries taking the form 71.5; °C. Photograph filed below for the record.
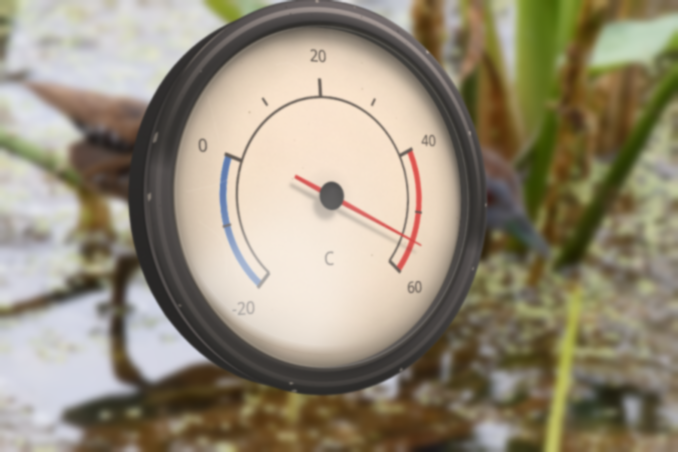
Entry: 55; °C
